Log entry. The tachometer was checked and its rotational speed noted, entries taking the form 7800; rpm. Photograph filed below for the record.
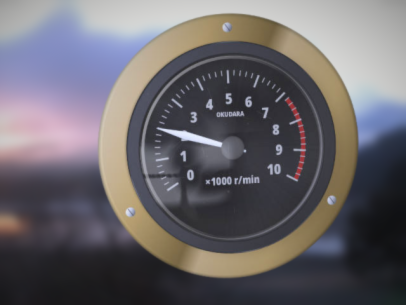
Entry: 2000; rpm
